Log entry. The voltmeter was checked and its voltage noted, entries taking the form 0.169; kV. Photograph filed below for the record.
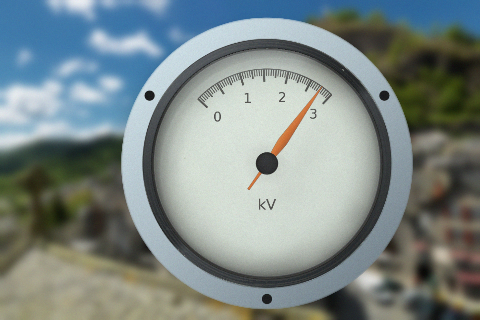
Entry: 2.75; kV
